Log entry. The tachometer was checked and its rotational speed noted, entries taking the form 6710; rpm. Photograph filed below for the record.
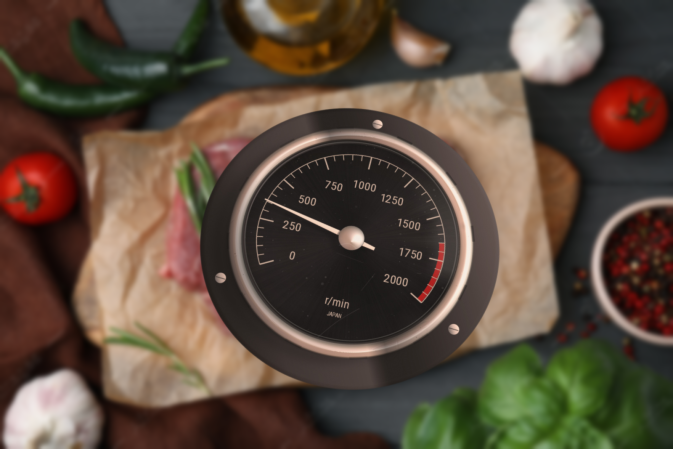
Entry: 350; rpm
